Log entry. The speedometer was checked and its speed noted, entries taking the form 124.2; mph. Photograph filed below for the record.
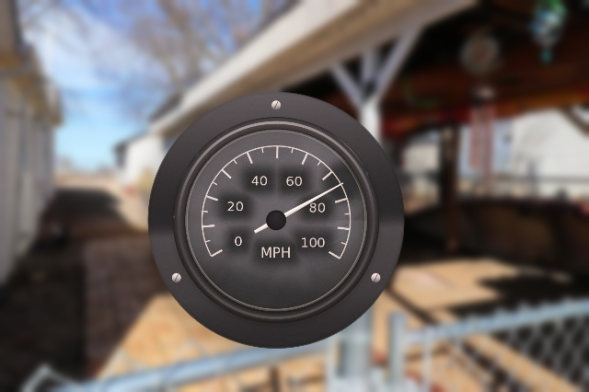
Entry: 75; mph
